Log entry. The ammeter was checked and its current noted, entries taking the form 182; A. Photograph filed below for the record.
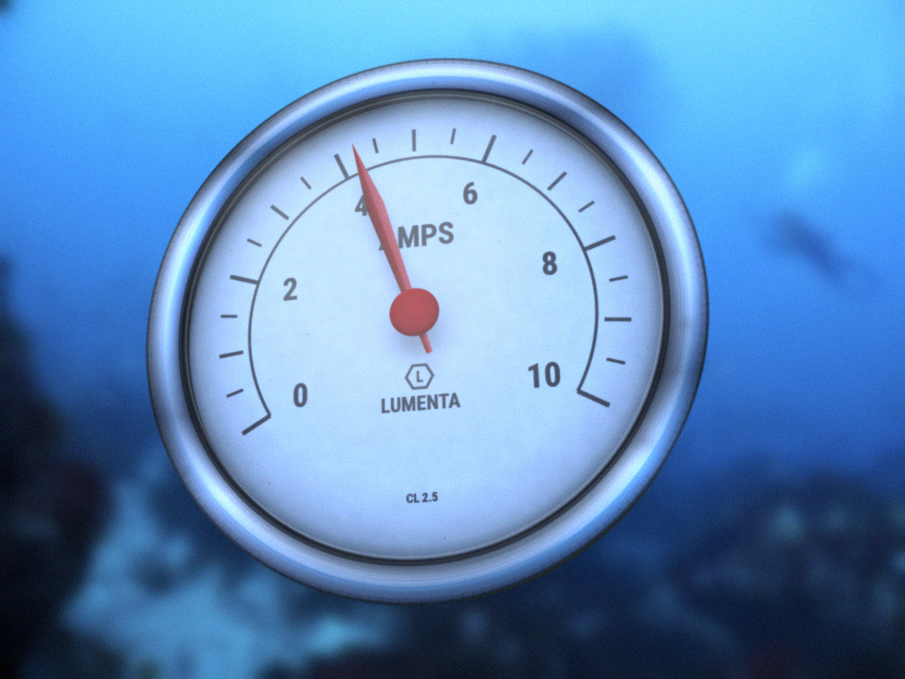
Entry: 4.25; A
